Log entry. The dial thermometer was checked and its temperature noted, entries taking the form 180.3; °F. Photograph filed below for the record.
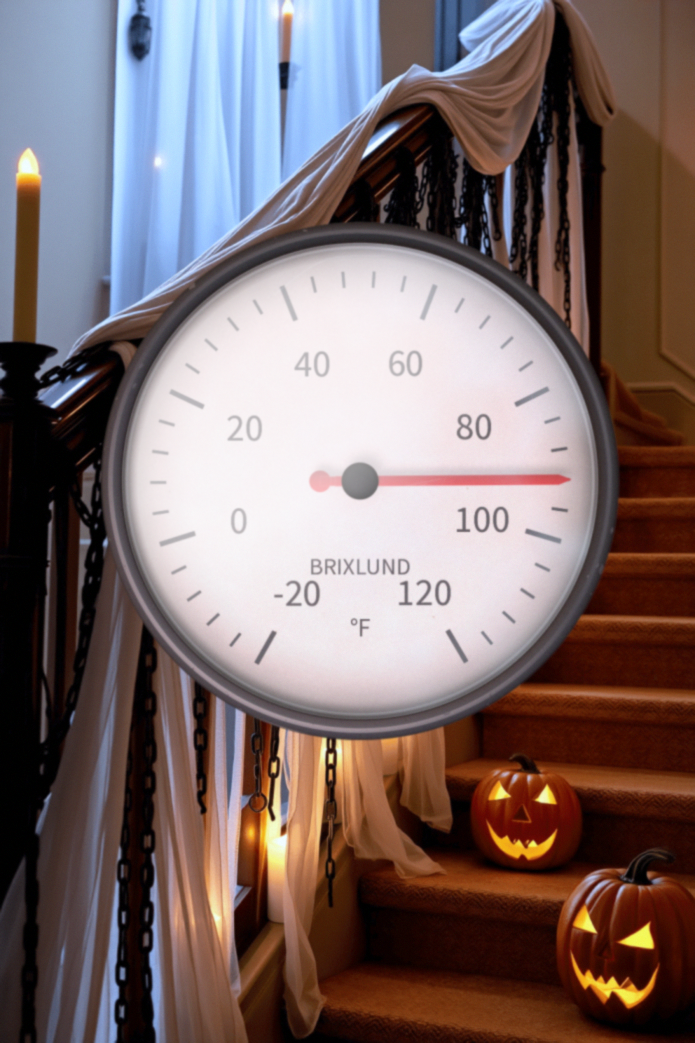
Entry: 92; °F
